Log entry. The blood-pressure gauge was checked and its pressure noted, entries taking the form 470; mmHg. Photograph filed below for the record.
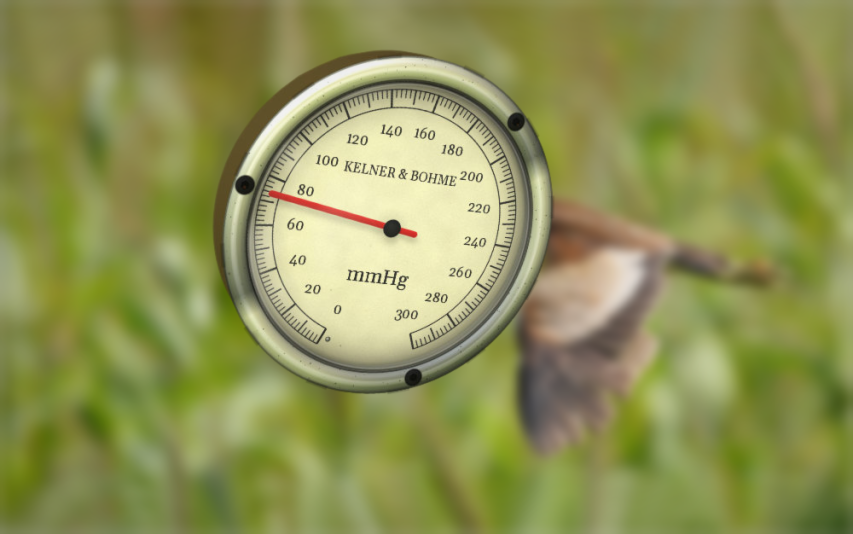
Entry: 74; mmHg
